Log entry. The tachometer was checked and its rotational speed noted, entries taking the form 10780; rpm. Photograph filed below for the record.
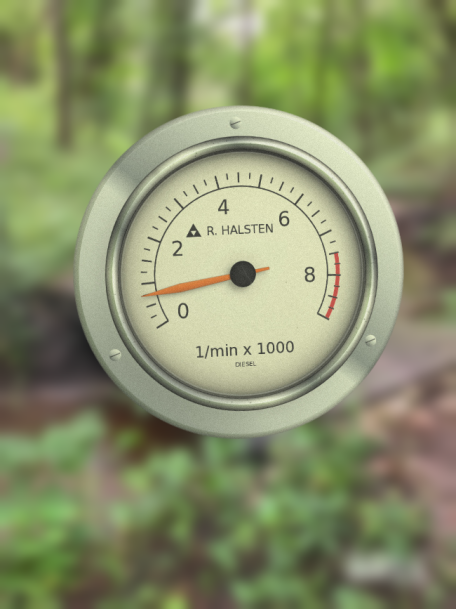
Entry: 750; rpm
